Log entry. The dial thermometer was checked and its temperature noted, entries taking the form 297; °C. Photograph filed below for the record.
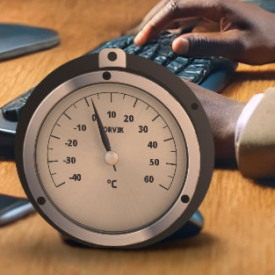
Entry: 2.5; °C
